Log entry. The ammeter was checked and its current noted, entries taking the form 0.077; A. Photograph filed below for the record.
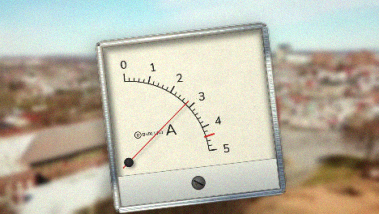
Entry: 2.8; A
